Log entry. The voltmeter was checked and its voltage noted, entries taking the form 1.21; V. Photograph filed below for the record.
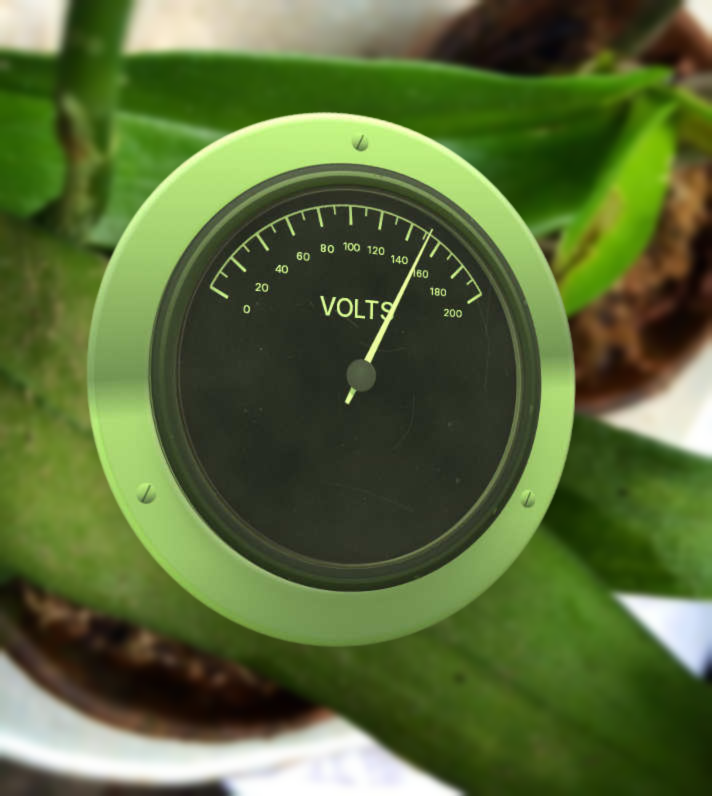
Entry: 150; V
